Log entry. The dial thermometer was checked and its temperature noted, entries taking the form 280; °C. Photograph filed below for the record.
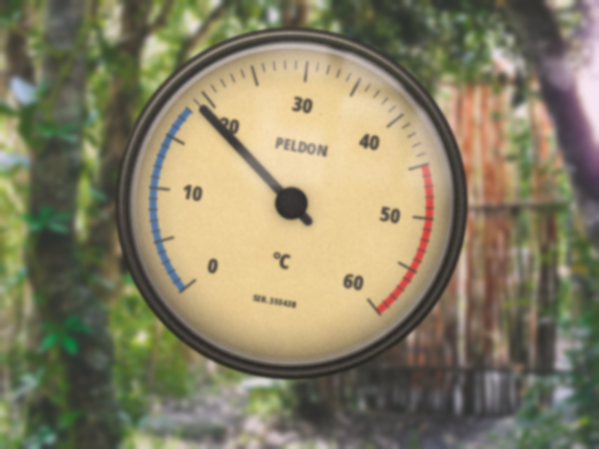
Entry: 19; °C
